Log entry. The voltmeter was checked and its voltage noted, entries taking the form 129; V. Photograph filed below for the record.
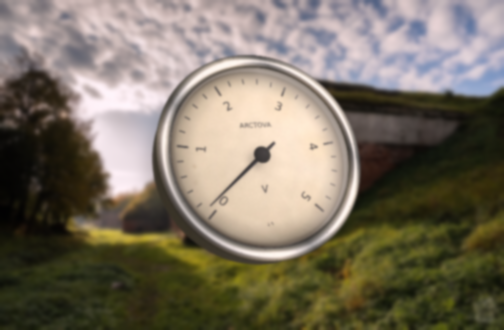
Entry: 0.1; V
